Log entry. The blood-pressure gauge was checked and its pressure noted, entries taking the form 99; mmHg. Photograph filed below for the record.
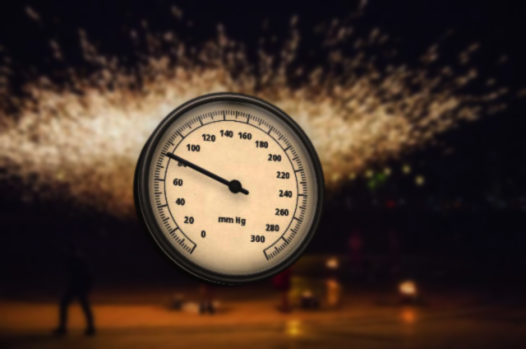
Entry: 80; mmHg
